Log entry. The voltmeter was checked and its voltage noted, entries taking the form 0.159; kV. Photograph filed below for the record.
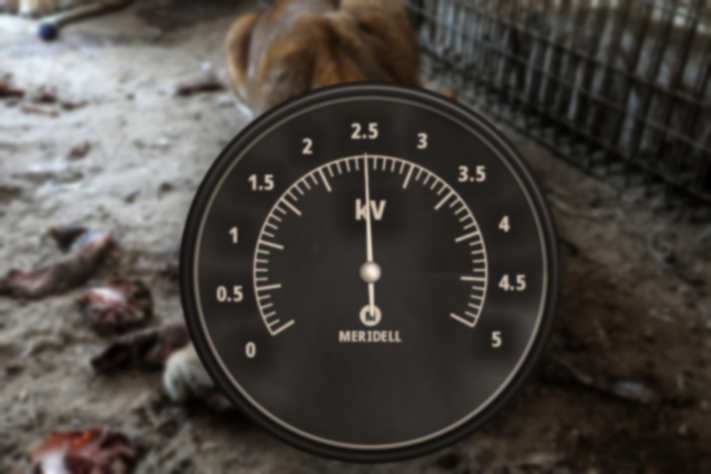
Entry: 2.5; kV
